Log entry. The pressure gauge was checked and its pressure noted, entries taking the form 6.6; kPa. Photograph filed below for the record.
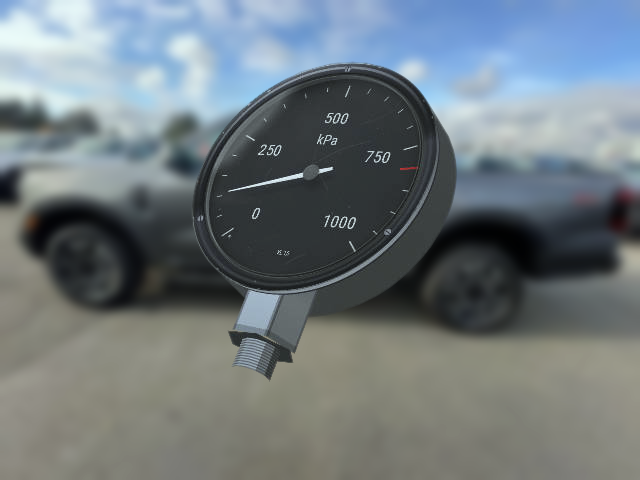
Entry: 100; kPa
